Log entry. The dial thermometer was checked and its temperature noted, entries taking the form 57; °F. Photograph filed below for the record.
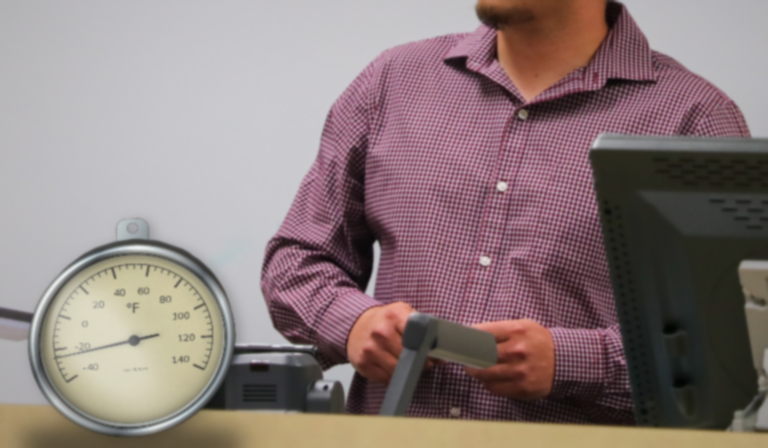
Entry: -24; °F
